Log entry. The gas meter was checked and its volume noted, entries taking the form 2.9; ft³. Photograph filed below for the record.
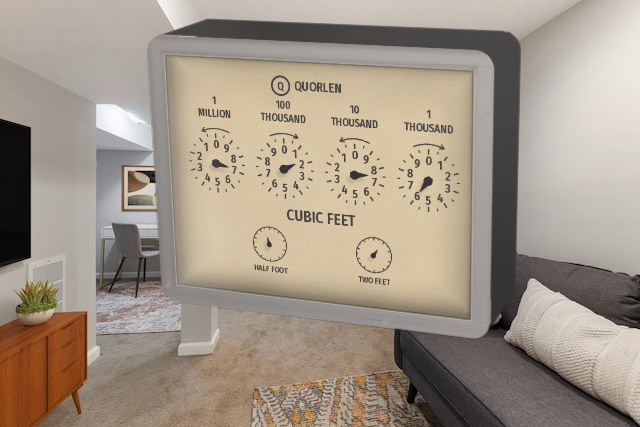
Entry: 717600; ft³
